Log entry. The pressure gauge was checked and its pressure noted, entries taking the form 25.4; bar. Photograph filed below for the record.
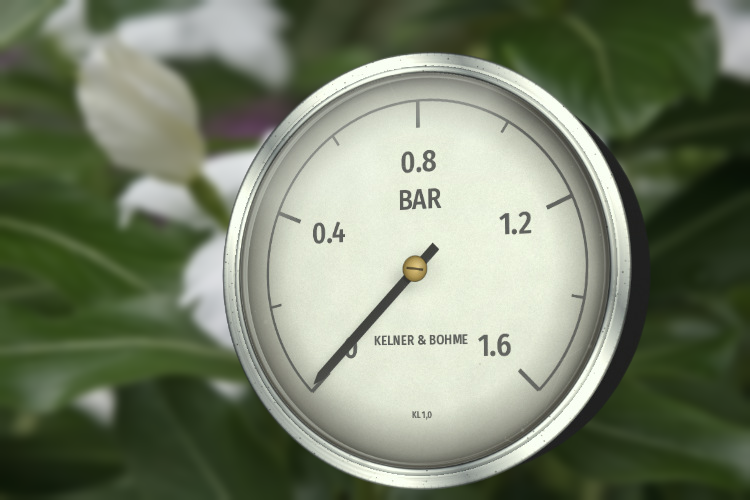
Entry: 0; bar
